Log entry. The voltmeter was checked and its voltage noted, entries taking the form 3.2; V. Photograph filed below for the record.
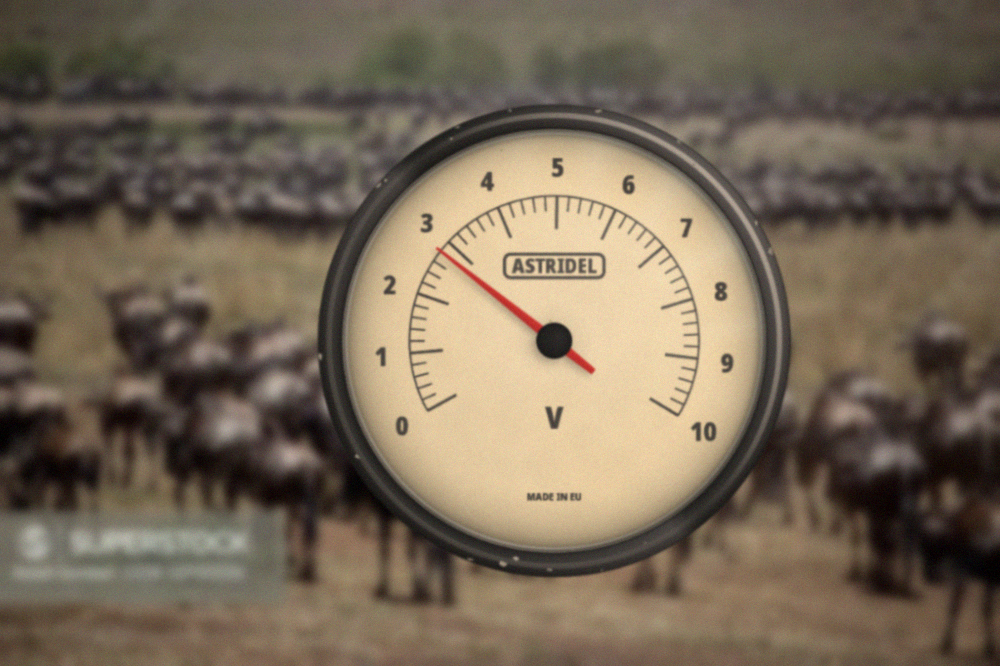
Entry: 2.8; V
